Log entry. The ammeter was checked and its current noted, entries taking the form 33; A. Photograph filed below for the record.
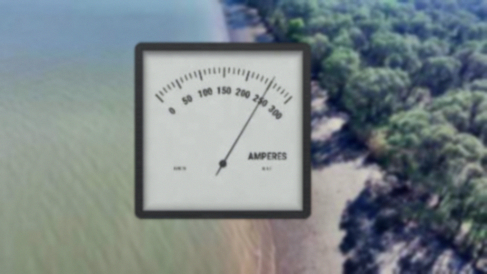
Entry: 250; A
